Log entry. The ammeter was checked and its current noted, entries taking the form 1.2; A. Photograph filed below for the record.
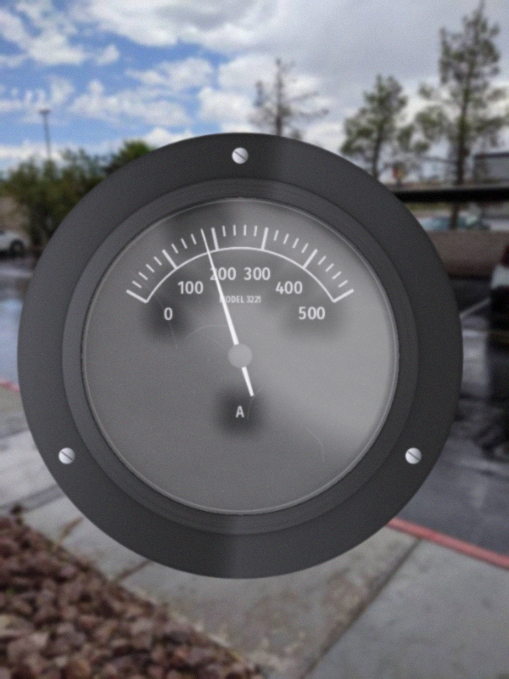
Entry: 180; A
